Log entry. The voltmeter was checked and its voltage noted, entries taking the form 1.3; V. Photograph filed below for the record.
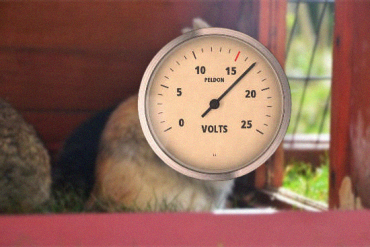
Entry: 17; V
